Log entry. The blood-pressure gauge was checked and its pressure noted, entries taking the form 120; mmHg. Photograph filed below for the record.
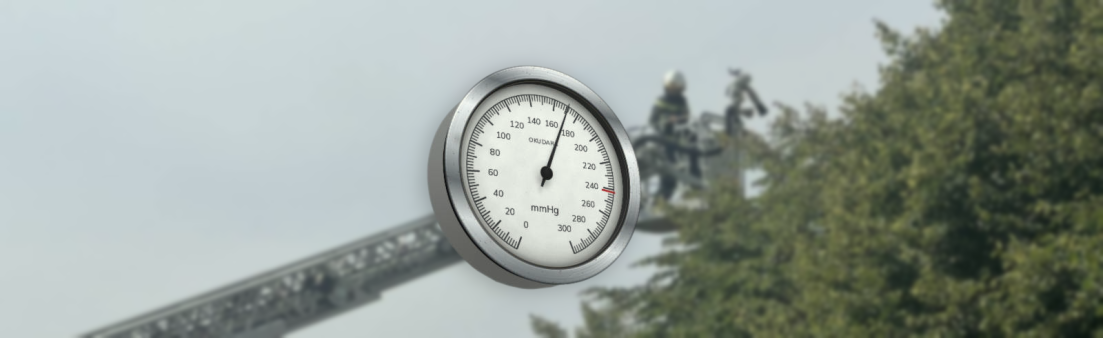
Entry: 170; mmHg
